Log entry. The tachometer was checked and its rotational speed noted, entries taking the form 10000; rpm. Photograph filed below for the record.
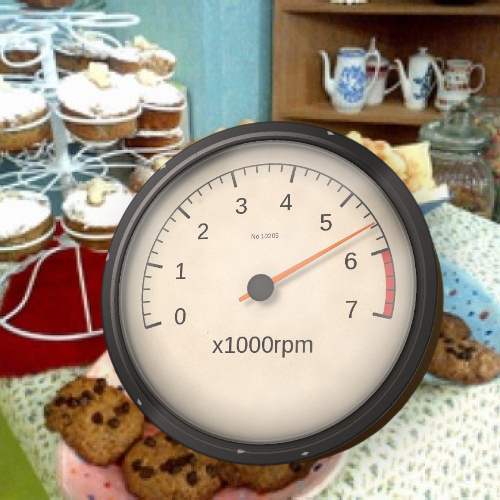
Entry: 5600; rpm
